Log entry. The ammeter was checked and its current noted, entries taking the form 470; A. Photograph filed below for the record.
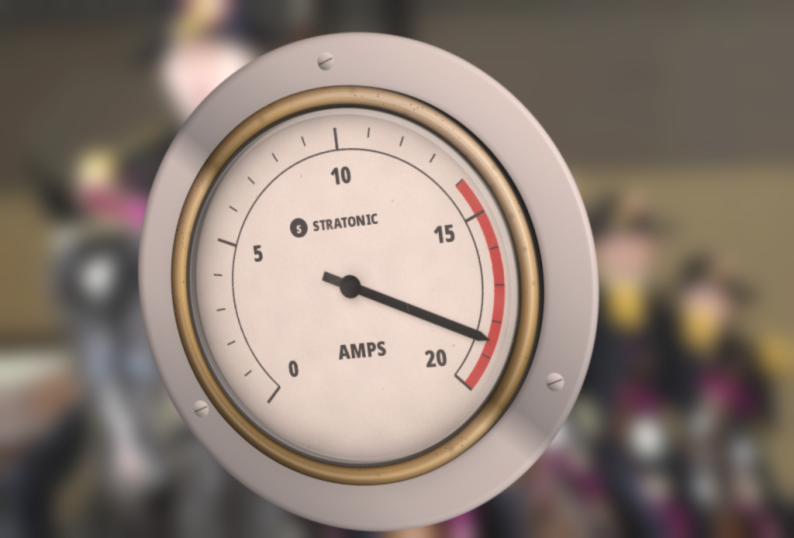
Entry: 18.5; A
